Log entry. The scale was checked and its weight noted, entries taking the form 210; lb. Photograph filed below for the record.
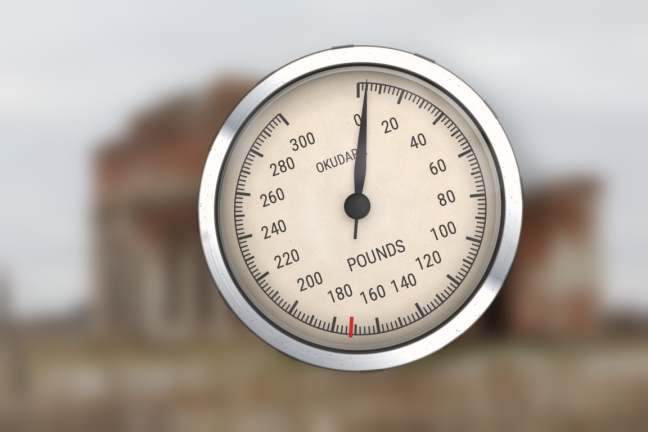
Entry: 4; lb
